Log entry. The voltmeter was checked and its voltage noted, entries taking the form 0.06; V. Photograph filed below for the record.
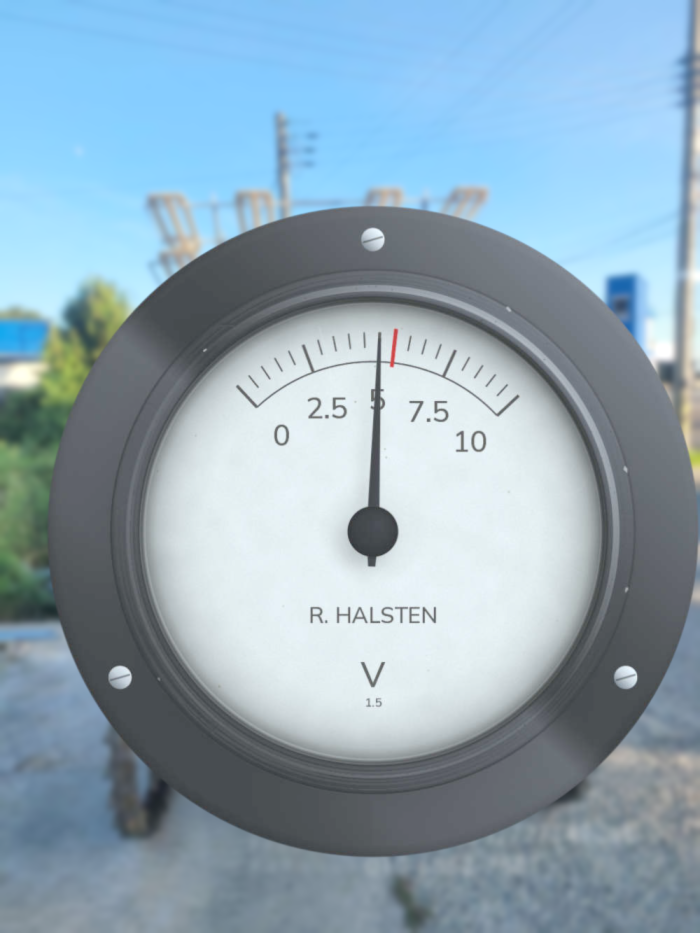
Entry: 5; V
